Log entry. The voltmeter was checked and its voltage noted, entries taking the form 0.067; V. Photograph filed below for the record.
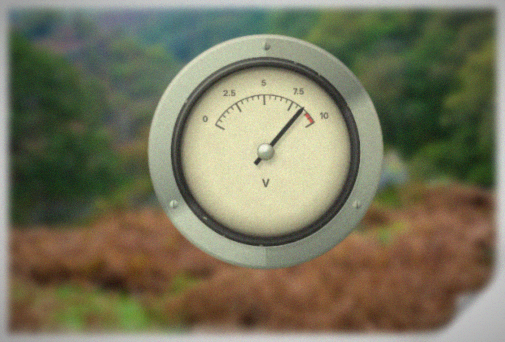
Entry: 8.5; V
